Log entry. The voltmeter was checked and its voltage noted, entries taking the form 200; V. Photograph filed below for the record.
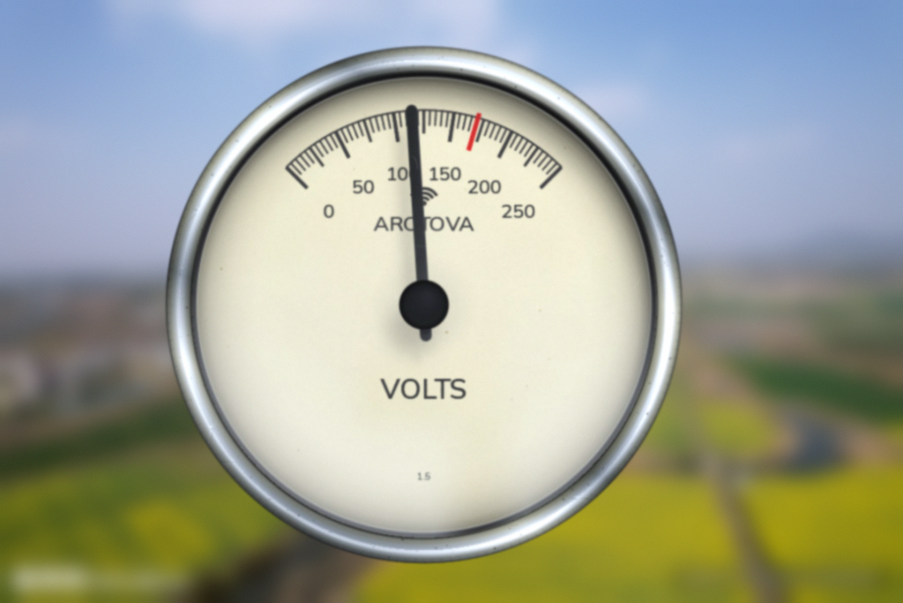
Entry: 115; V
